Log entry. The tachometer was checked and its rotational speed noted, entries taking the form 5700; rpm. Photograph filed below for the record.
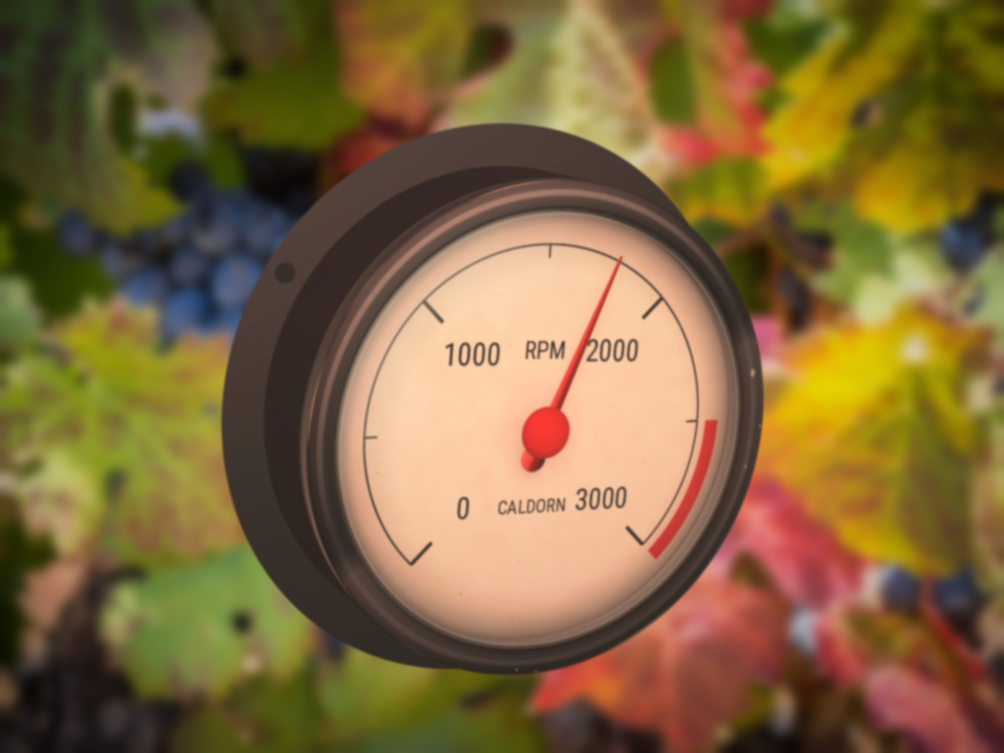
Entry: 1750; rpm
